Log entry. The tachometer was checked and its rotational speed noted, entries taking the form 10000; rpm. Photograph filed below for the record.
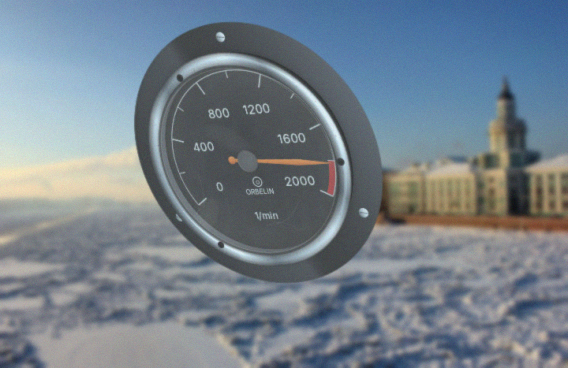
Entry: 1800; rpm
